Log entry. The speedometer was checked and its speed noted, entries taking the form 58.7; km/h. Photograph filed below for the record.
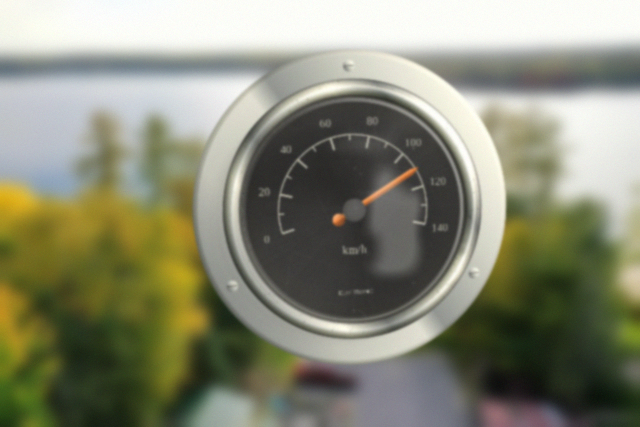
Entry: 110; km/h
